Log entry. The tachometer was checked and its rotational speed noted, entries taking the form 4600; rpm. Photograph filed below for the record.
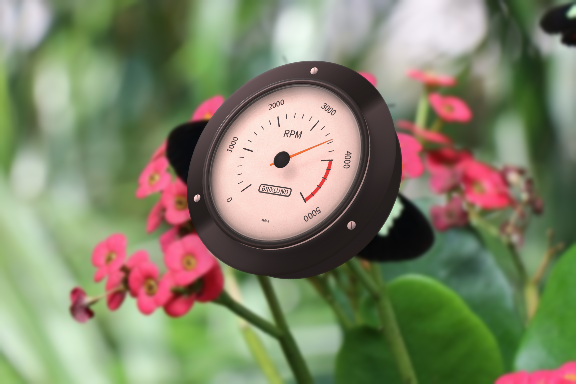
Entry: 3600; rpm
